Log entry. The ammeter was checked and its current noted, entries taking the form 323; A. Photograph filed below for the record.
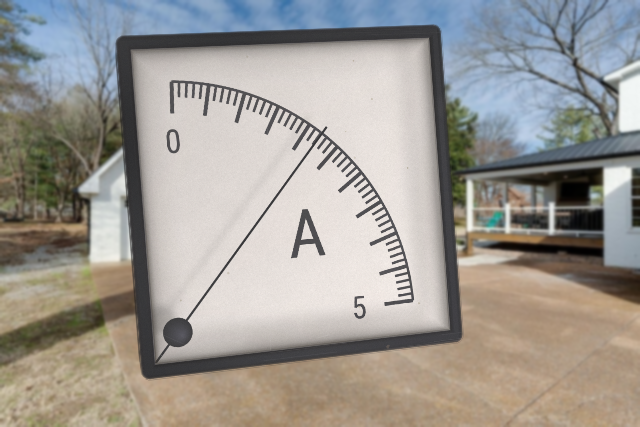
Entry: 2.2; A
